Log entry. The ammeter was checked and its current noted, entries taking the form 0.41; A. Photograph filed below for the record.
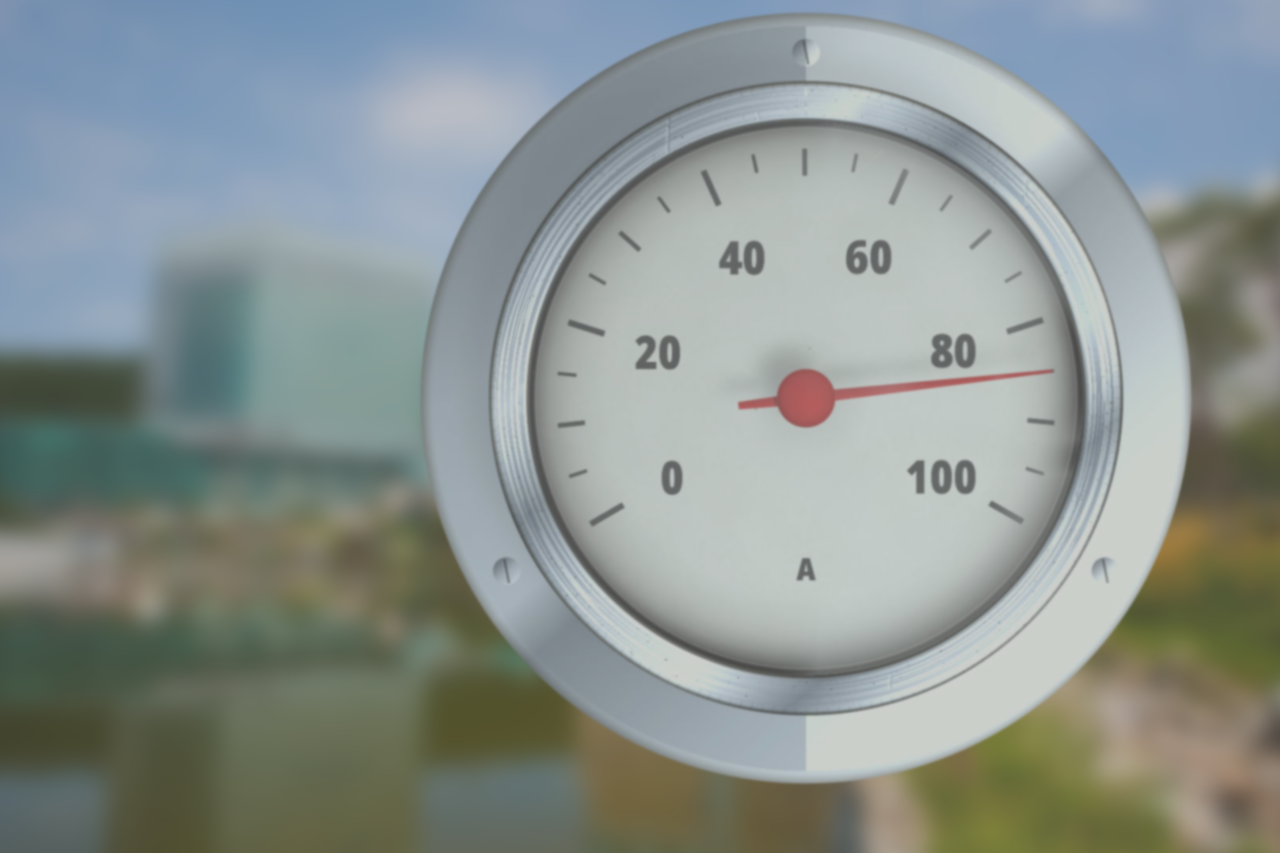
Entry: 85; A
